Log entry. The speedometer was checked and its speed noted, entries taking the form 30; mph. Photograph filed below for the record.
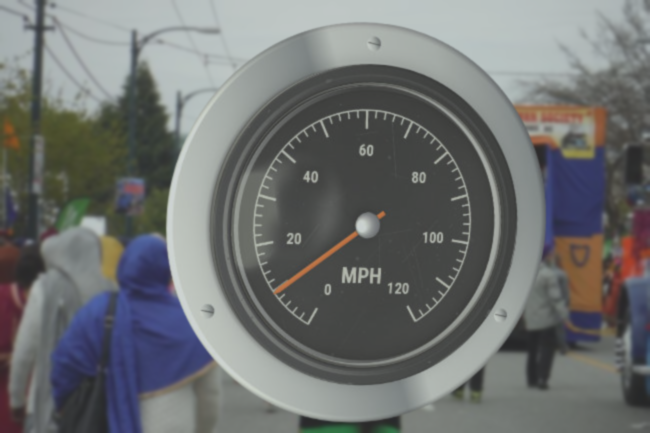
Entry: 10; mph
